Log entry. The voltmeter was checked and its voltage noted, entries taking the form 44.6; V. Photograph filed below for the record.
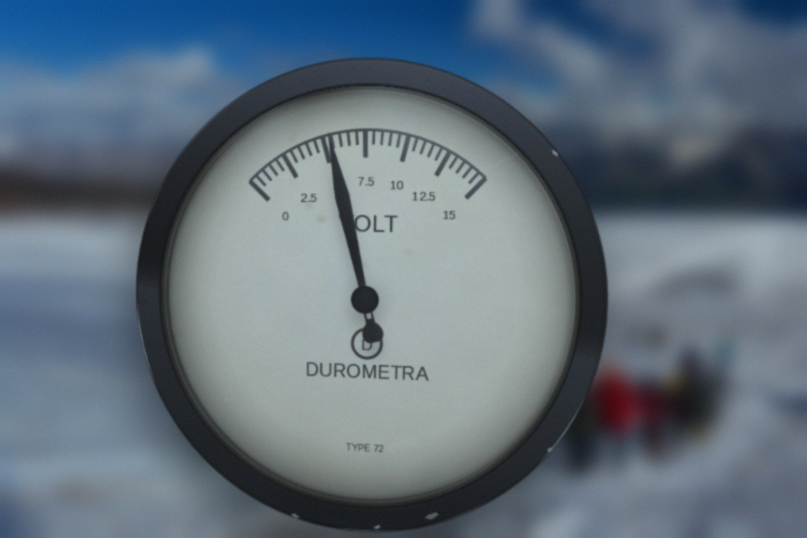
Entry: 5.5; V
